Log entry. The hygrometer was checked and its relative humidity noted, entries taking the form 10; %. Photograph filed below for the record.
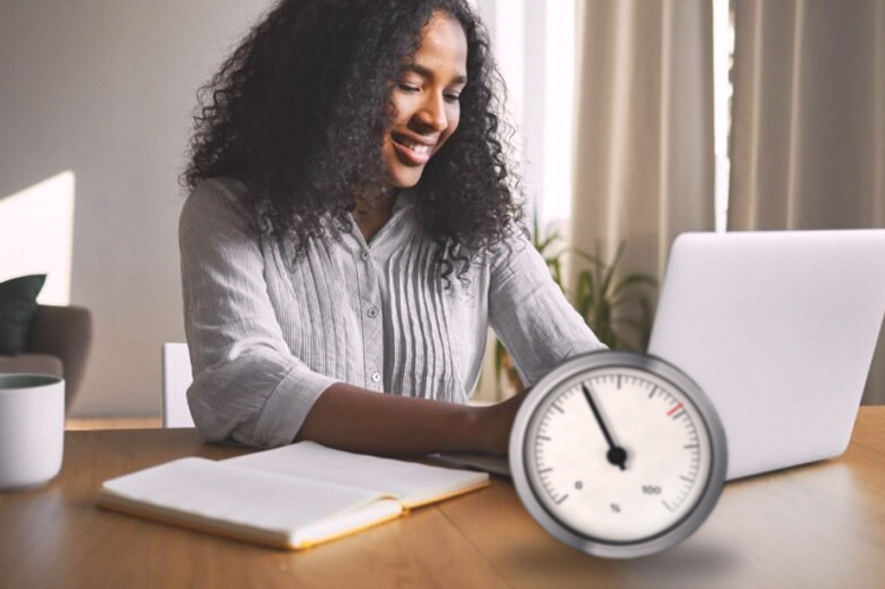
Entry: 40; %
